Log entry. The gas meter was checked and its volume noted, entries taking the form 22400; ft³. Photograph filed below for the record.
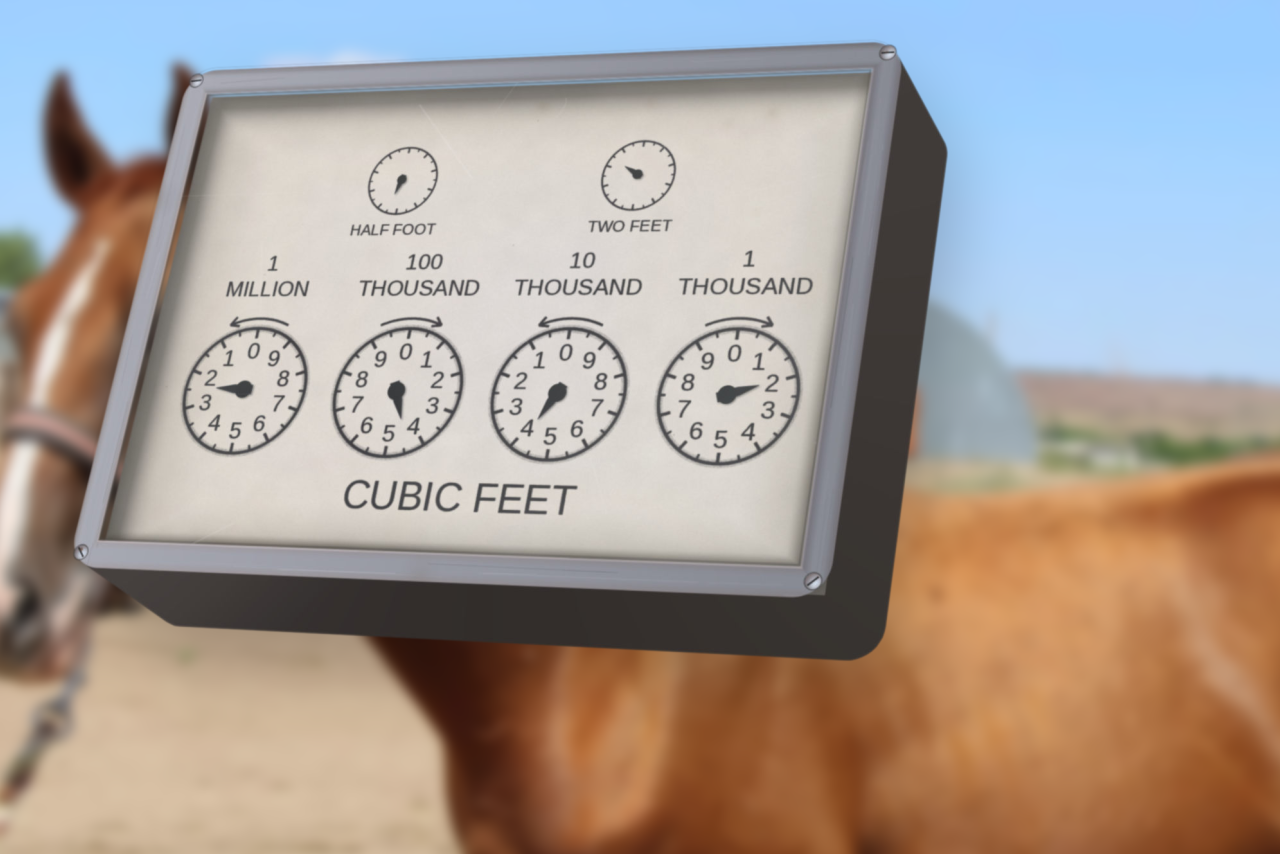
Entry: 244200; ft³
